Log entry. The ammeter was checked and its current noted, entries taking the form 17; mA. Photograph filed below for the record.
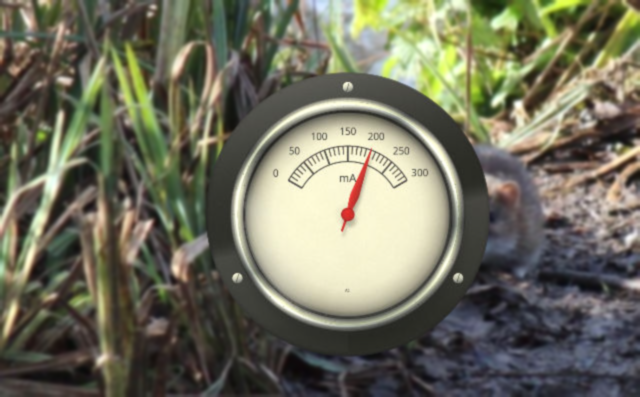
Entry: 200; mA
